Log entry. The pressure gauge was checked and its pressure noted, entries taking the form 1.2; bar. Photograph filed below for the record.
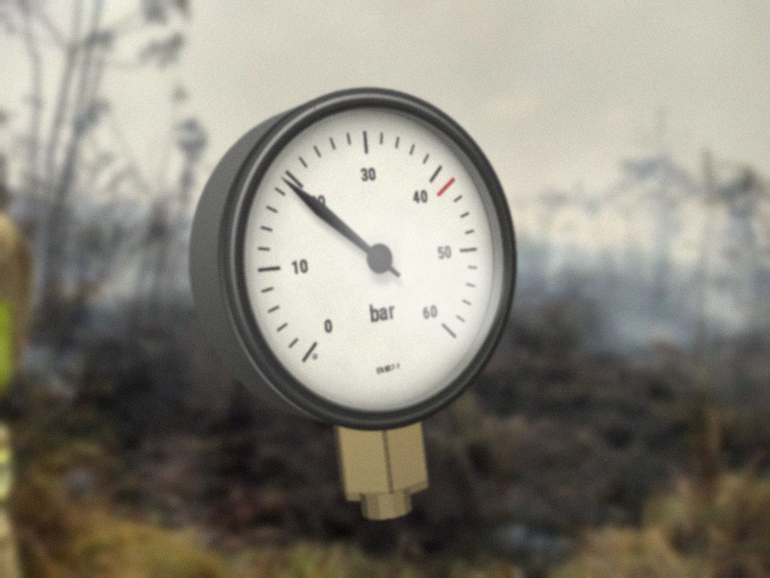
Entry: 19; bar
